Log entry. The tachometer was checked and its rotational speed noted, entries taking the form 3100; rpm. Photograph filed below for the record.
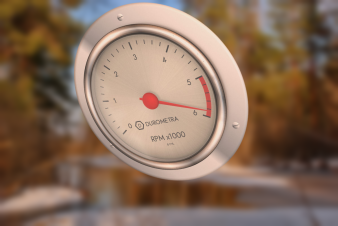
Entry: 5800; rpm
